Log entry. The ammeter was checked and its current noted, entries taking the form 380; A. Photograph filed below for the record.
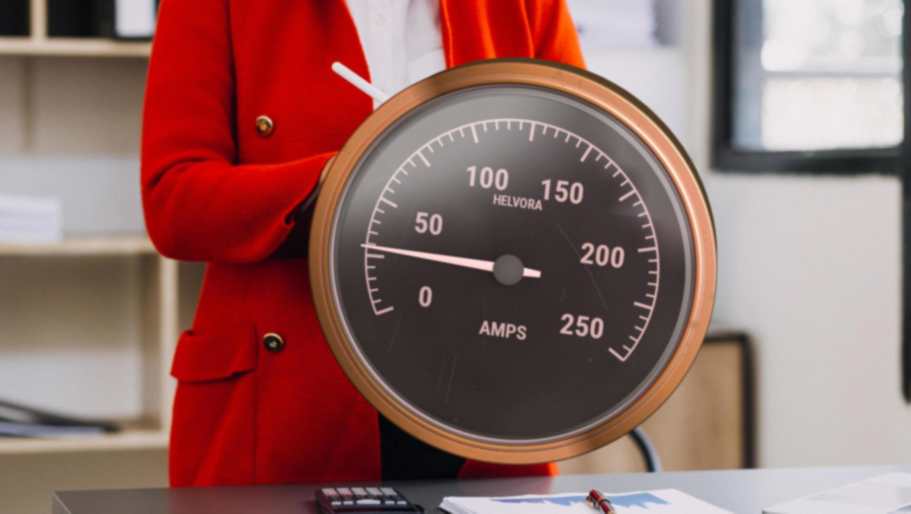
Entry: 30; A
